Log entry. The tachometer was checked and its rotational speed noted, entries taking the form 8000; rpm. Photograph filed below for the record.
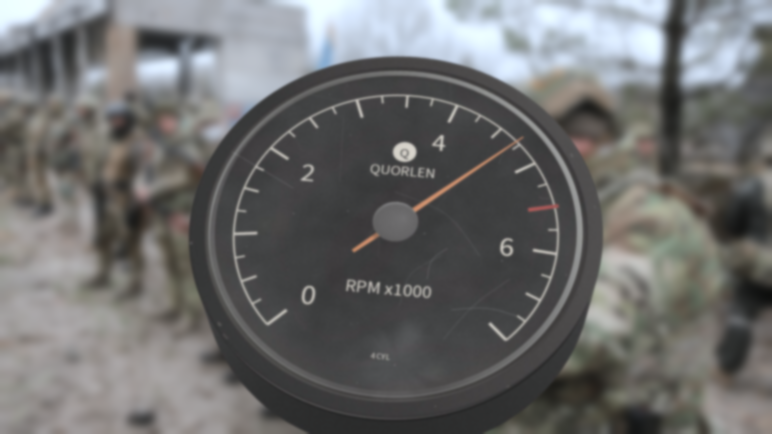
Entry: 4750; rpm
